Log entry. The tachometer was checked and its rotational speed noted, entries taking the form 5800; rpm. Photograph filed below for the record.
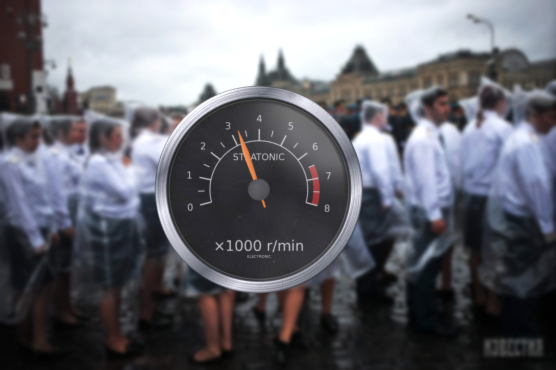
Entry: 3250; rpm
